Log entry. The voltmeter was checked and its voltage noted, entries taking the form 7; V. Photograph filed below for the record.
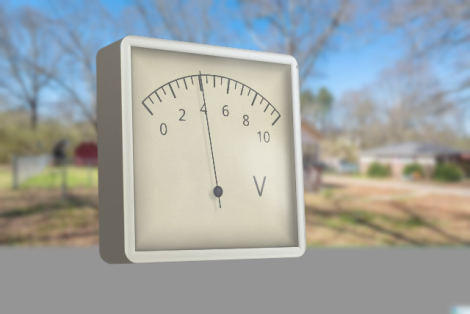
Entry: 4; V
